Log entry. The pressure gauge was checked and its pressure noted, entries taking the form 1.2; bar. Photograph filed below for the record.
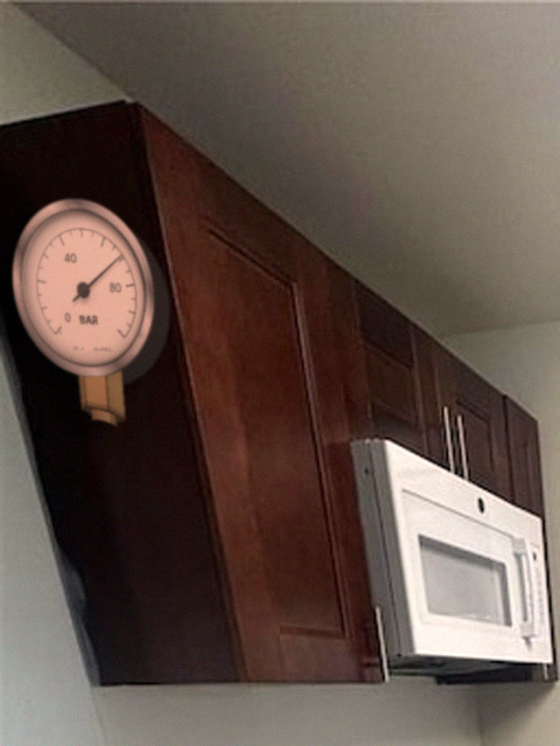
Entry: 70; bar
